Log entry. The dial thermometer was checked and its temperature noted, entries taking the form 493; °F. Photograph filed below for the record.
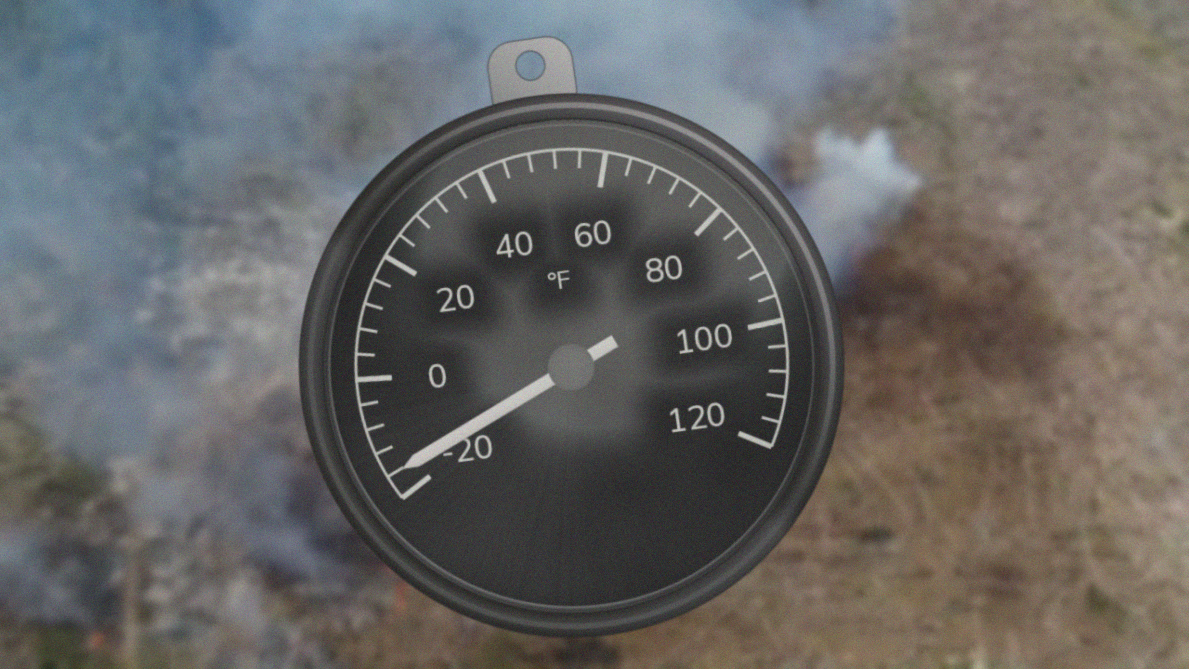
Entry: -16; °F
